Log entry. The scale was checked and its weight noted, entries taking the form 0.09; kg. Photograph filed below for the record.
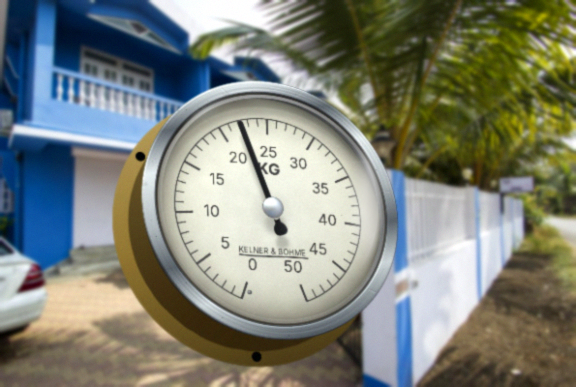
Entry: 22; kg
